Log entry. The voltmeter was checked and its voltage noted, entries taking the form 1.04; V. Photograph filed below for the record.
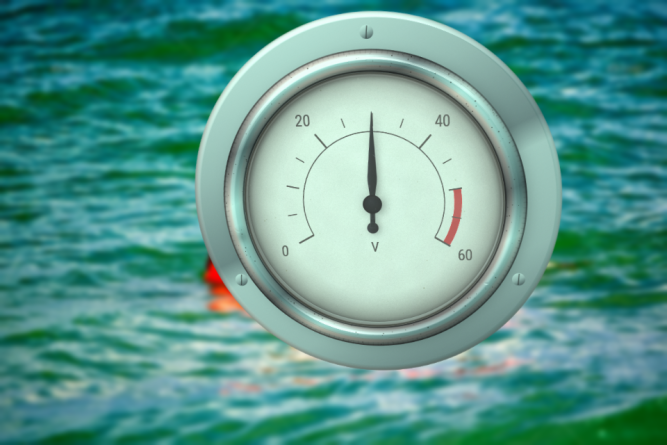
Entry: 30; V
